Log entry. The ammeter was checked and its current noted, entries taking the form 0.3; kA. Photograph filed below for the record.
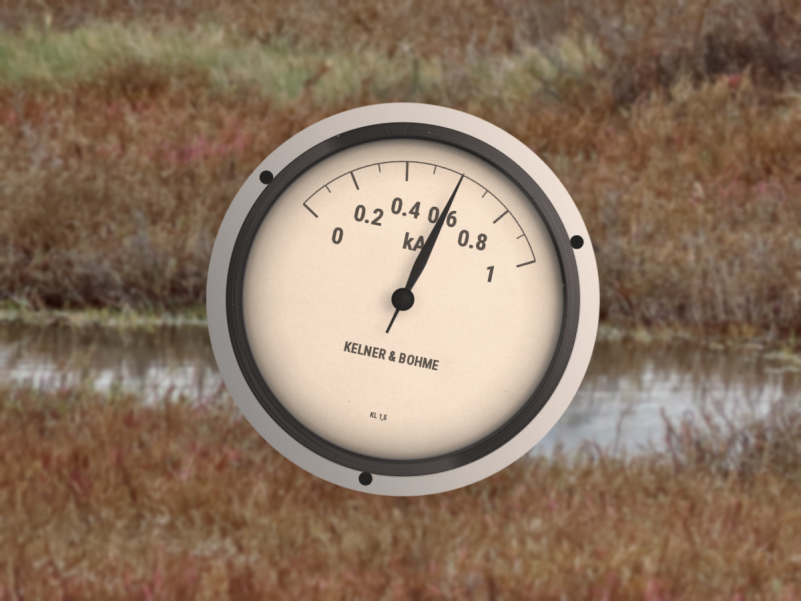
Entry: 0.6; kA
